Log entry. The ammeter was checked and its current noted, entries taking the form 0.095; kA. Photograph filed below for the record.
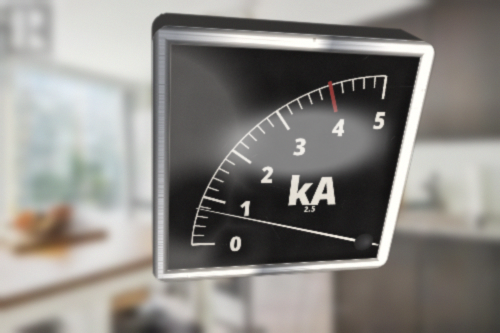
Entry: 0.8; kA
